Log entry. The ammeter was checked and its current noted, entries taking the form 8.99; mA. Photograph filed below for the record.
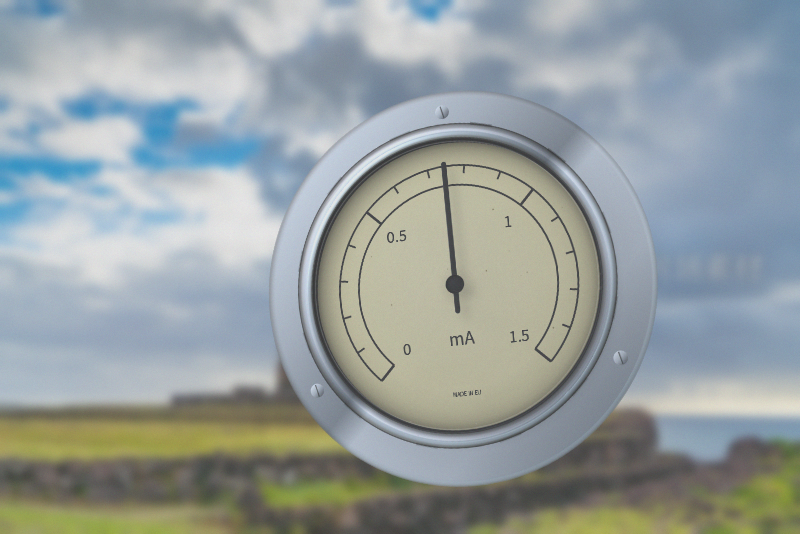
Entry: 0.75; mA
